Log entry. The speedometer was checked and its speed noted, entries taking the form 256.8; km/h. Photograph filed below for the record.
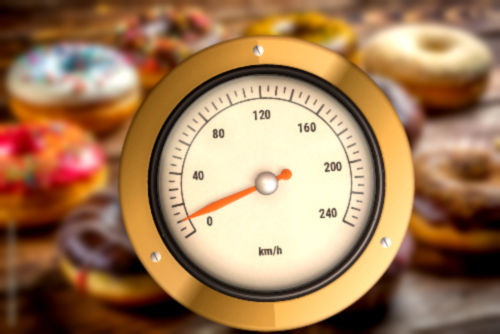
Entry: 10; km/h
